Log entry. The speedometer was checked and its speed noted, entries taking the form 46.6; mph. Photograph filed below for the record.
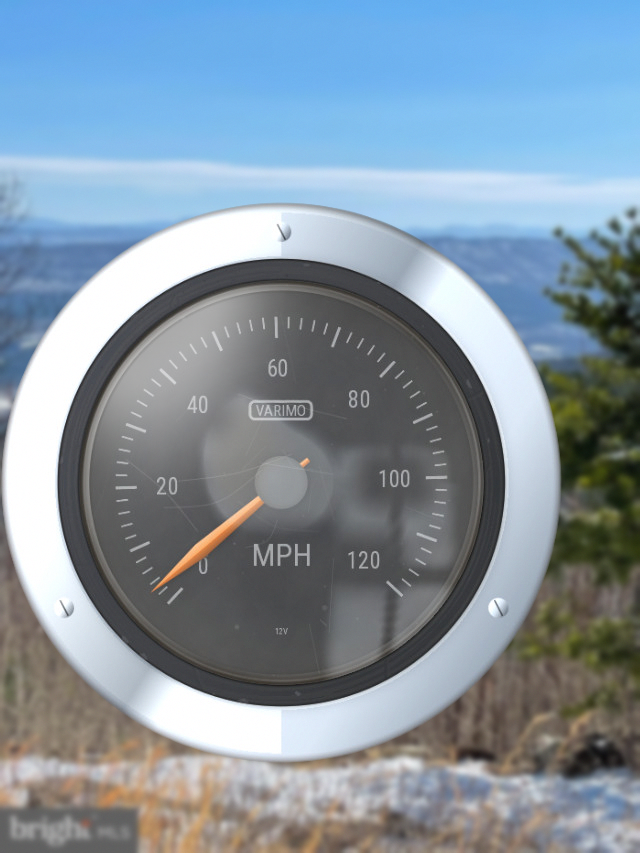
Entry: 3; mph
